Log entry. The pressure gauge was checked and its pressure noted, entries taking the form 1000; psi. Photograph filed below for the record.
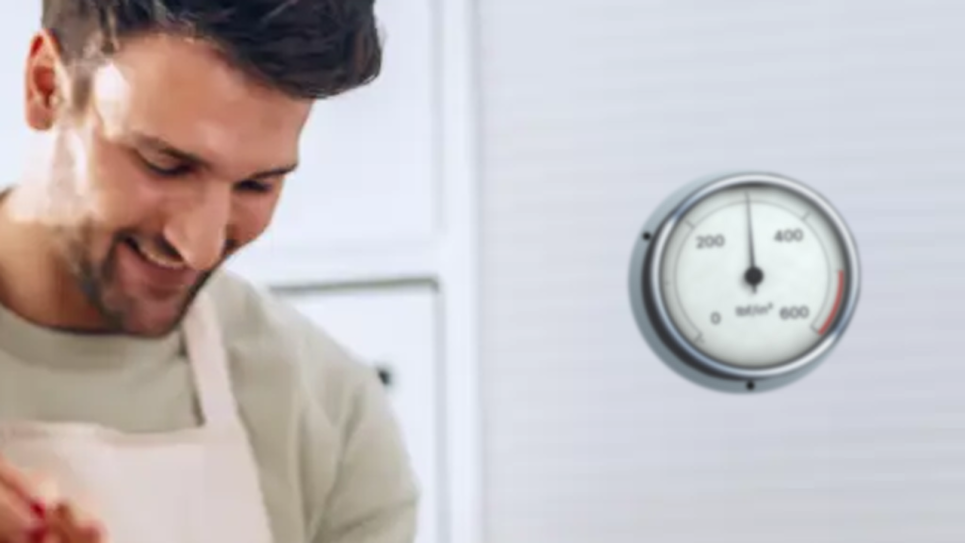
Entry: 300; psi
